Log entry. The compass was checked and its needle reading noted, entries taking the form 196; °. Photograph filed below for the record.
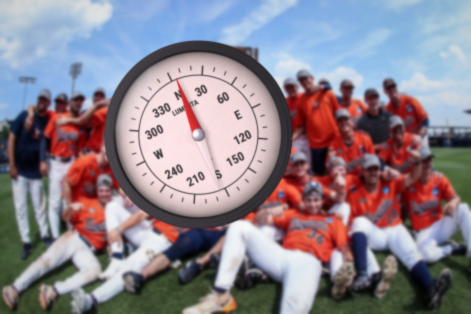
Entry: 5; °
